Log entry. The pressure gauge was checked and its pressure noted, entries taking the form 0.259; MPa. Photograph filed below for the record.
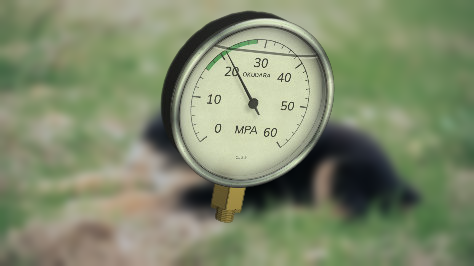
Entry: 21; MPa
